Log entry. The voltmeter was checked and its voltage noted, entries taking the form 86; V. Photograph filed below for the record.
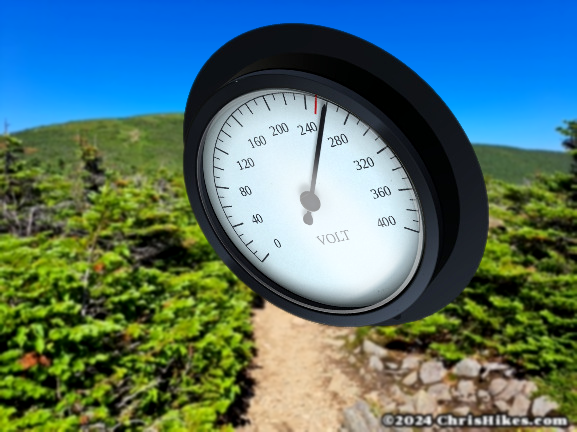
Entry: 260; V
